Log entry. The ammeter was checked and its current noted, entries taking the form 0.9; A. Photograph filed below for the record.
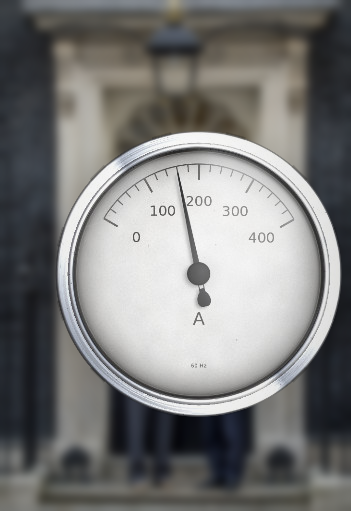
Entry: 160; A
